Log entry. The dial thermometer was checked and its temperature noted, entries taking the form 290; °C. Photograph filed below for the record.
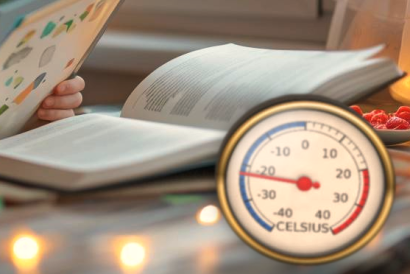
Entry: -22; °C
